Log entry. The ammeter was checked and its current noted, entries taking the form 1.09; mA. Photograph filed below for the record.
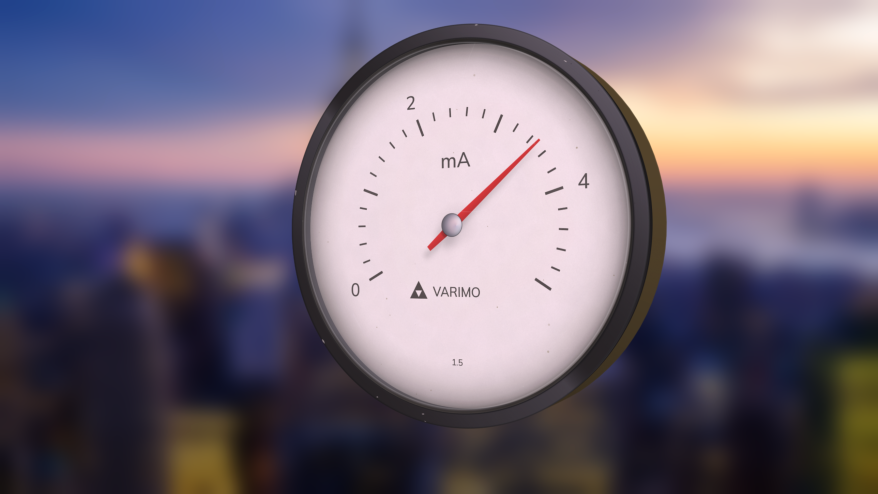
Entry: 3.5; mA
